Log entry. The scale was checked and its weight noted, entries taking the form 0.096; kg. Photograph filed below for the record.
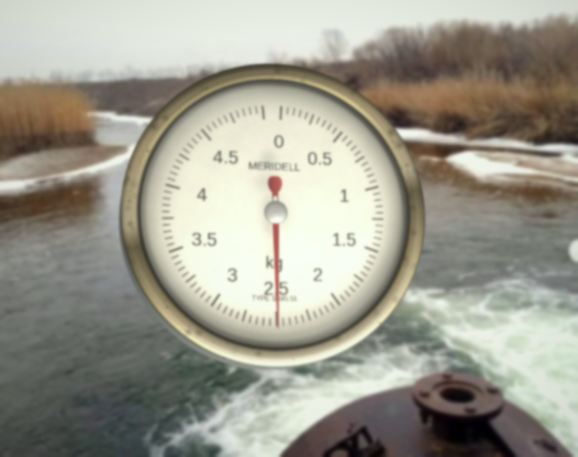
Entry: 2.5; kg
